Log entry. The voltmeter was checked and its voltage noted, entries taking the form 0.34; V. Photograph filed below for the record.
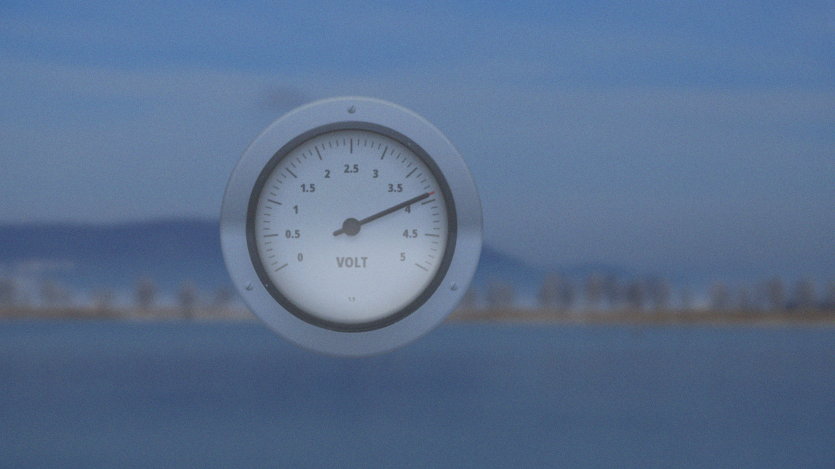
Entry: 3.9; V
